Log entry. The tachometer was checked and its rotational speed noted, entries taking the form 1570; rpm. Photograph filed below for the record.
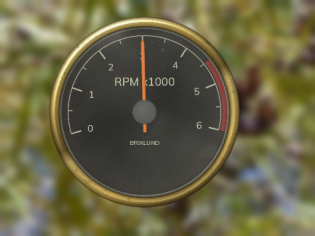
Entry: 3000; rpm
